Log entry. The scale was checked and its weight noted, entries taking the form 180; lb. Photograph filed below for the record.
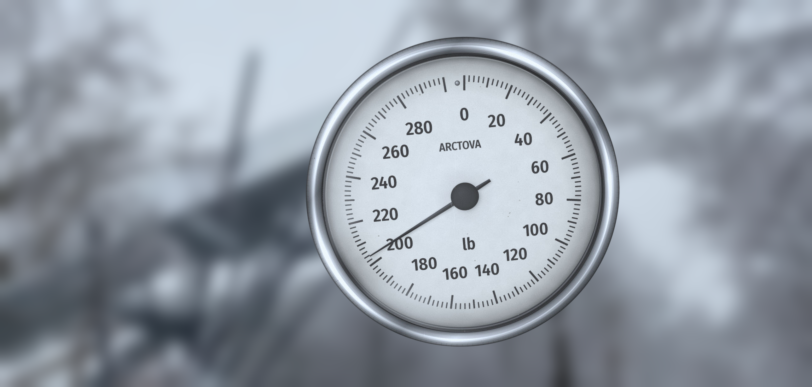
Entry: 204; lb
